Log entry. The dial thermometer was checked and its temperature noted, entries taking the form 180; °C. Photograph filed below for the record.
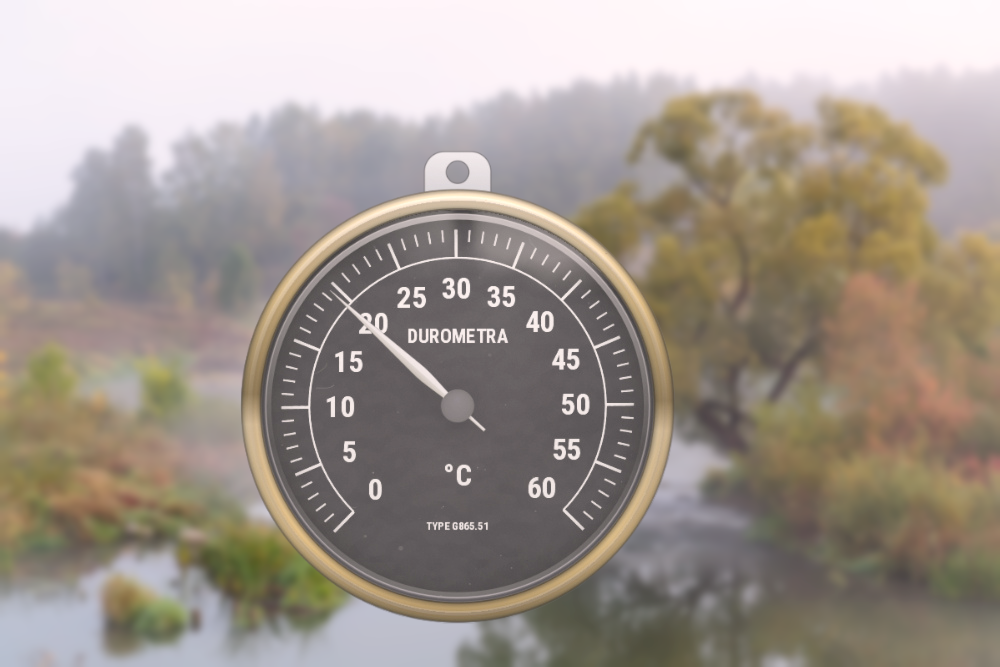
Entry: 19.5; °C
